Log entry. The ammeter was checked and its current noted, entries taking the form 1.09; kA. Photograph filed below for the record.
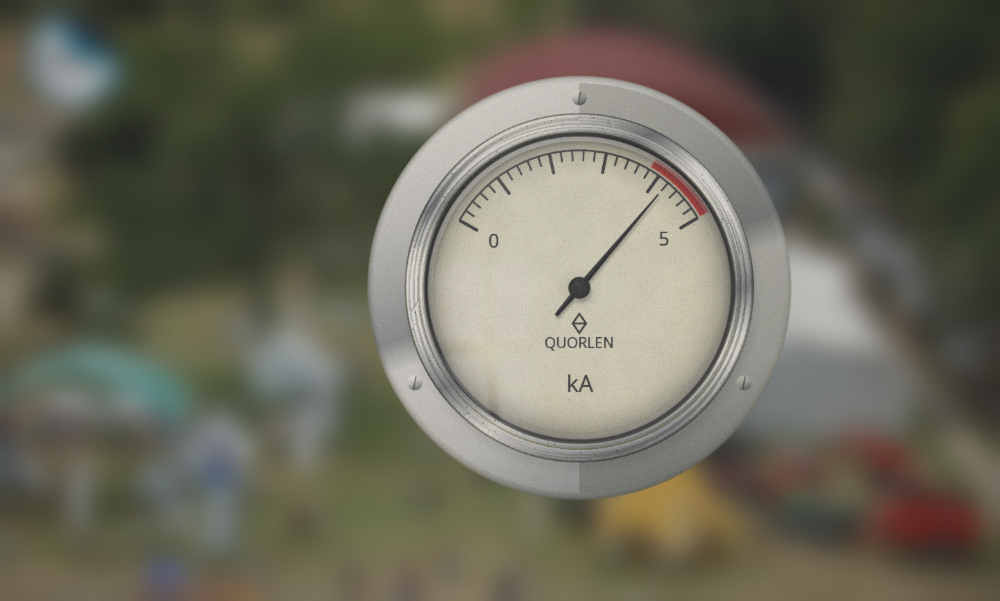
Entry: 4.2; kA
